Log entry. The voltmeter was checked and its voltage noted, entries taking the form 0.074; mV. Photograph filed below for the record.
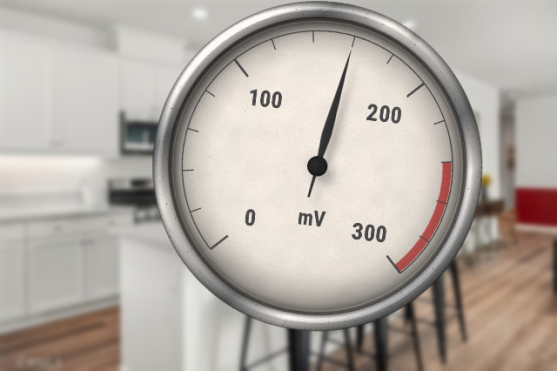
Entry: 160; mV
